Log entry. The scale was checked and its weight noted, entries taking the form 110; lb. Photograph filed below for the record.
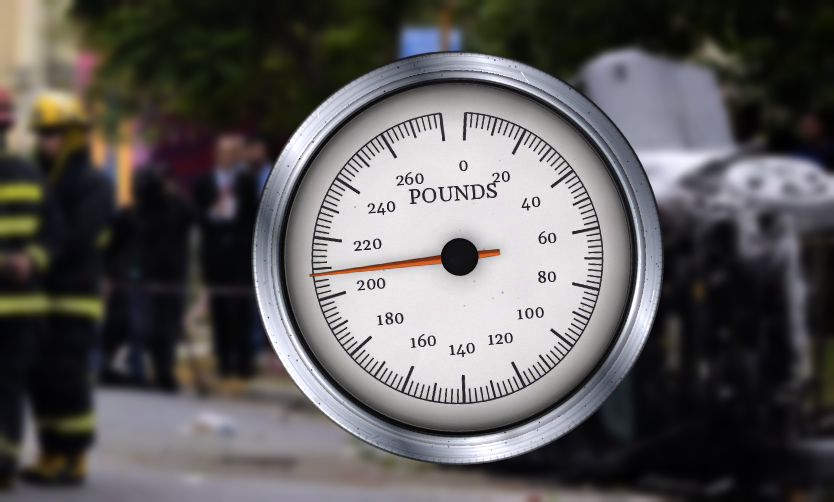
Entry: 208; lb
